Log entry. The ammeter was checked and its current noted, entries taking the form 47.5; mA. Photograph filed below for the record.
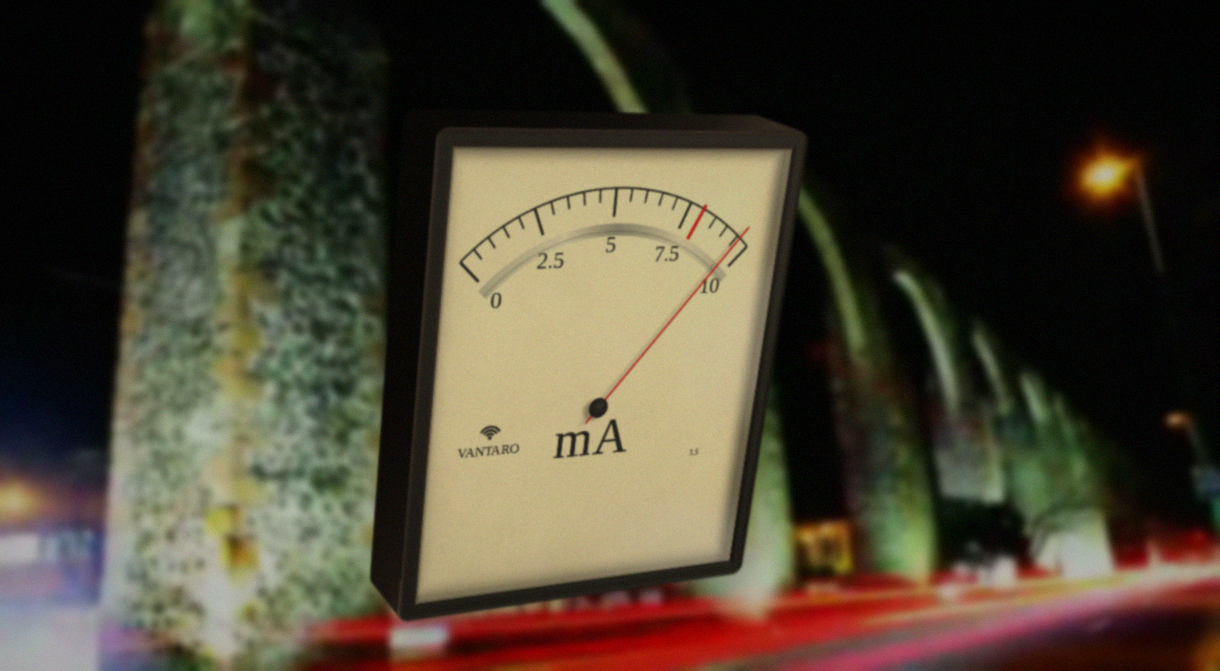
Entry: 9.5; mA
